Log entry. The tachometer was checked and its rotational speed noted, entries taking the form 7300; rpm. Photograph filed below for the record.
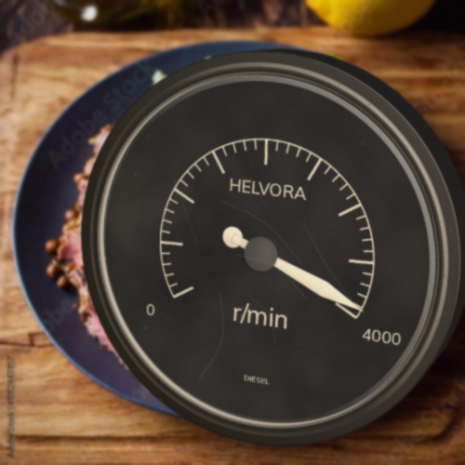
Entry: 3900; rpm
